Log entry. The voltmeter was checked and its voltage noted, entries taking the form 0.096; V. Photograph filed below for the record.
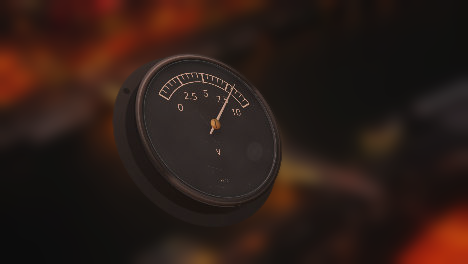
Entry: 8; V
